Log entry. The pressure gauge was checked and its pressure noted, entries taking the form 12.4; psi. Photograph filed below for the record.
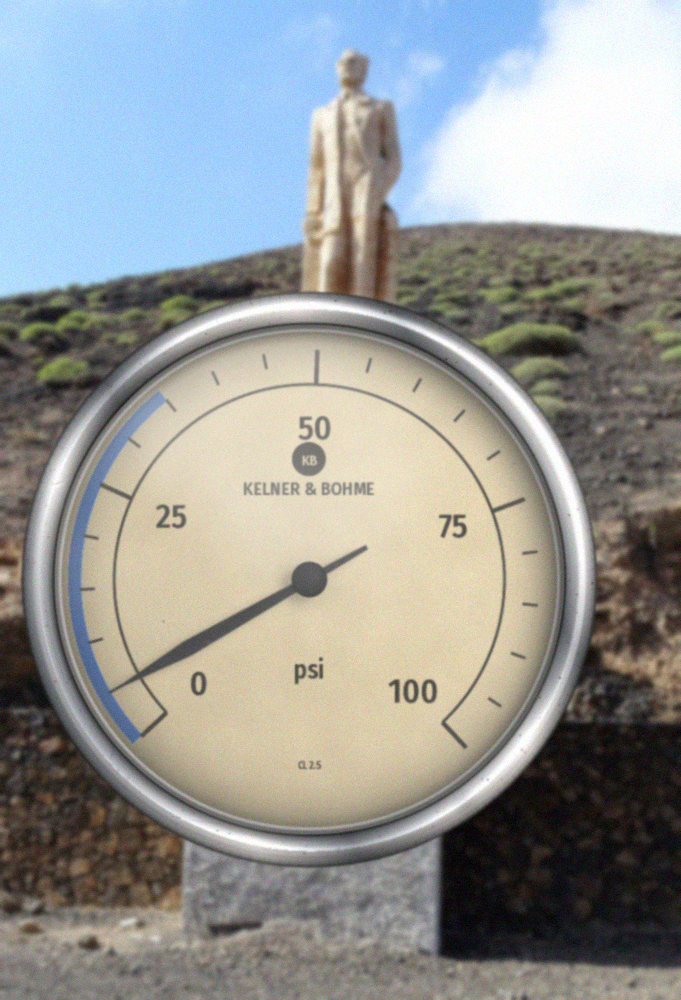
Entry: 5; psi
